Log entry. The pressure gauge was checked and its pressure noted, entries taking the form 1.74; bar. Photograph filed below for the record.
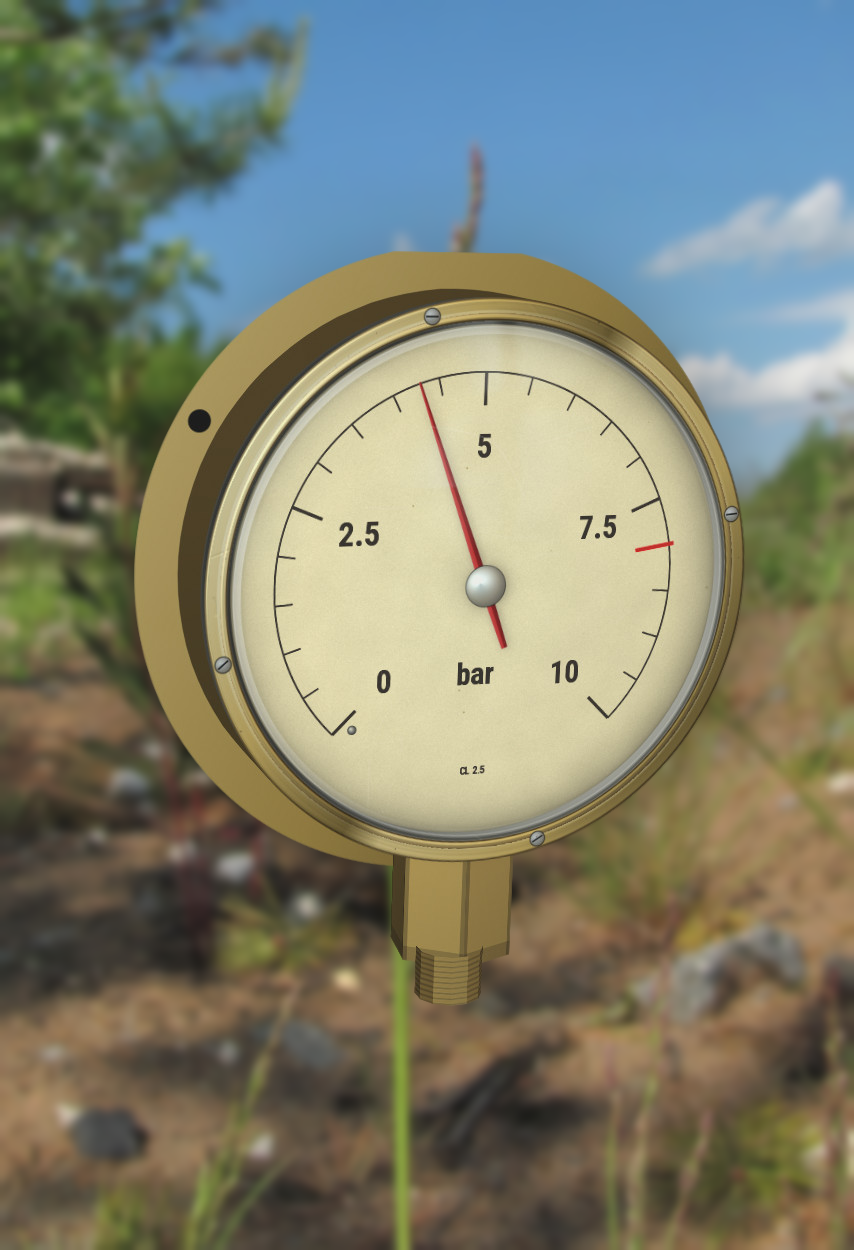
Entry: 4.25; bar
